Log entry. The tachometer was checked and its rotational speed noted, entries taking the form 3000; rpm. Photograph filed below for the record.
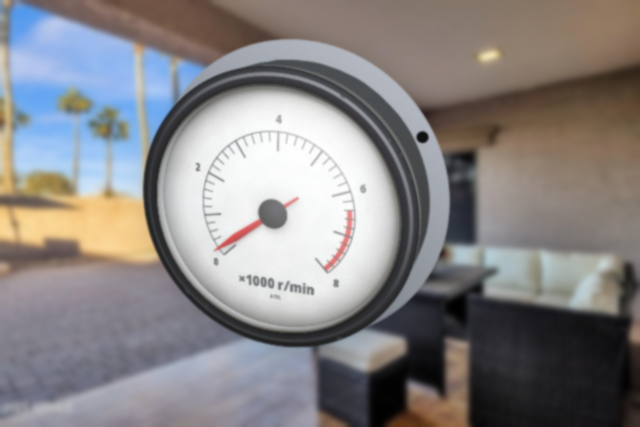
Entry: 200; rpm
